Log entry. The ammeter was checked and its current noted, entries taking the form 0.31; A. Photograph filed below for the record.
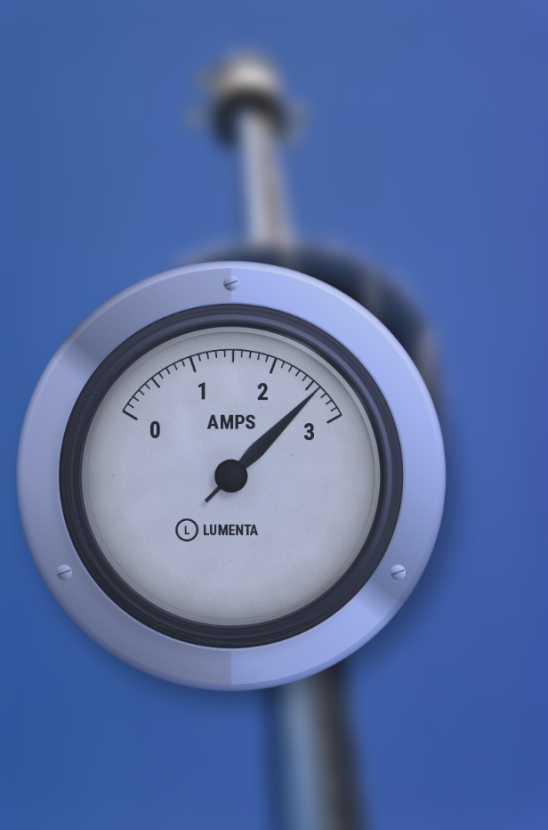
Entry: 2.6; A
